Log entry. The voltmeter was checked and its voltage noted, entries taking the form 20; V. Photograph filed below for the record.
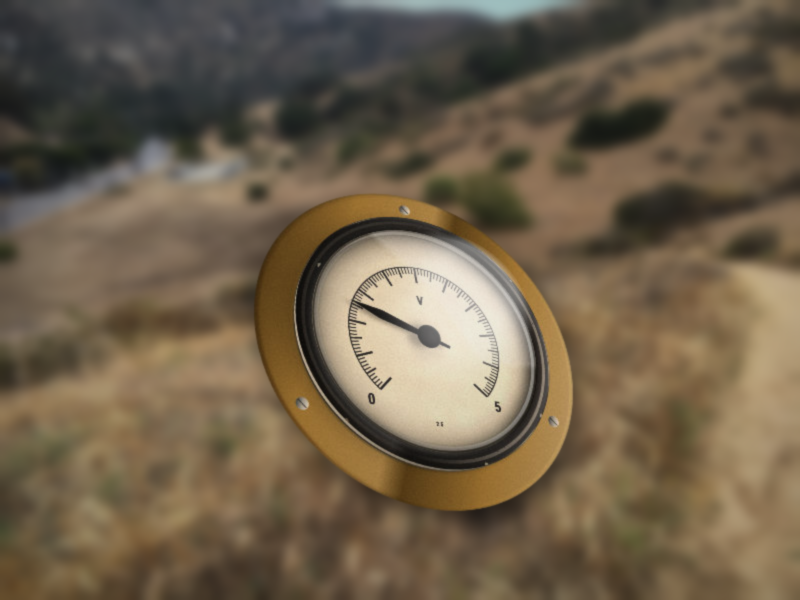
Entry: 1.25; V
